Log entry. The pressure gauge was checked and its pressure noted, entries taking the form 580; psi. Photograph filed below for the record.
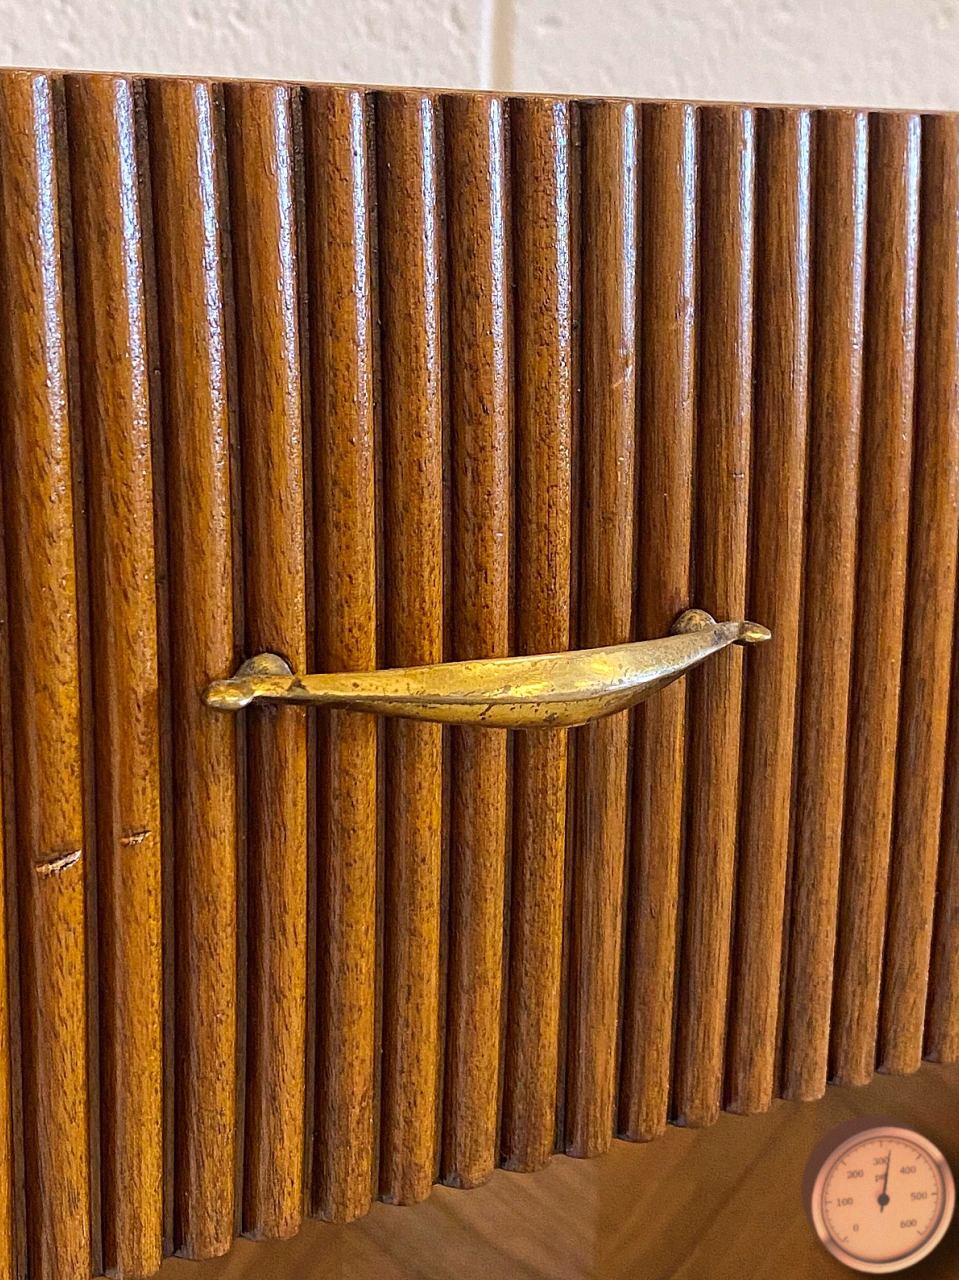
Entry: 320; psi
